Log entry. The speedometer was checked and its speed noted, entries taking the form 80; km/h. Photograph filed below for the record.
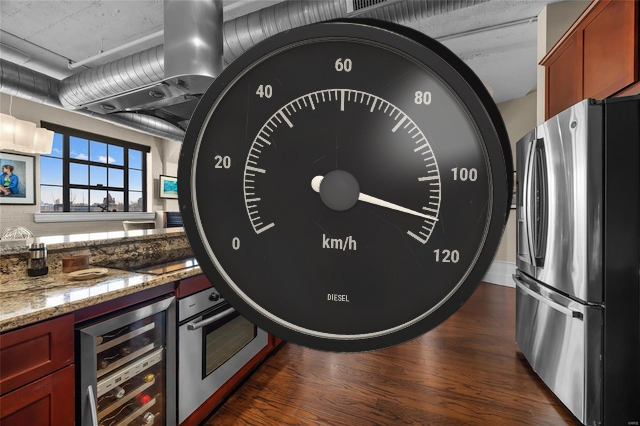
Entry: 112; km/h
